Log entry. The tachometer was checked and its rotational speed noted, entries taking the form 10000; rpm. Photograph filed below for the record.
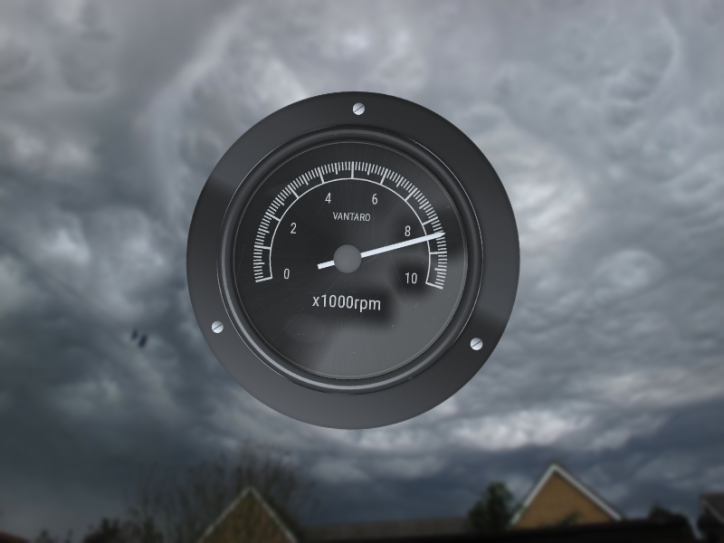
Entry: 8500; rpm
